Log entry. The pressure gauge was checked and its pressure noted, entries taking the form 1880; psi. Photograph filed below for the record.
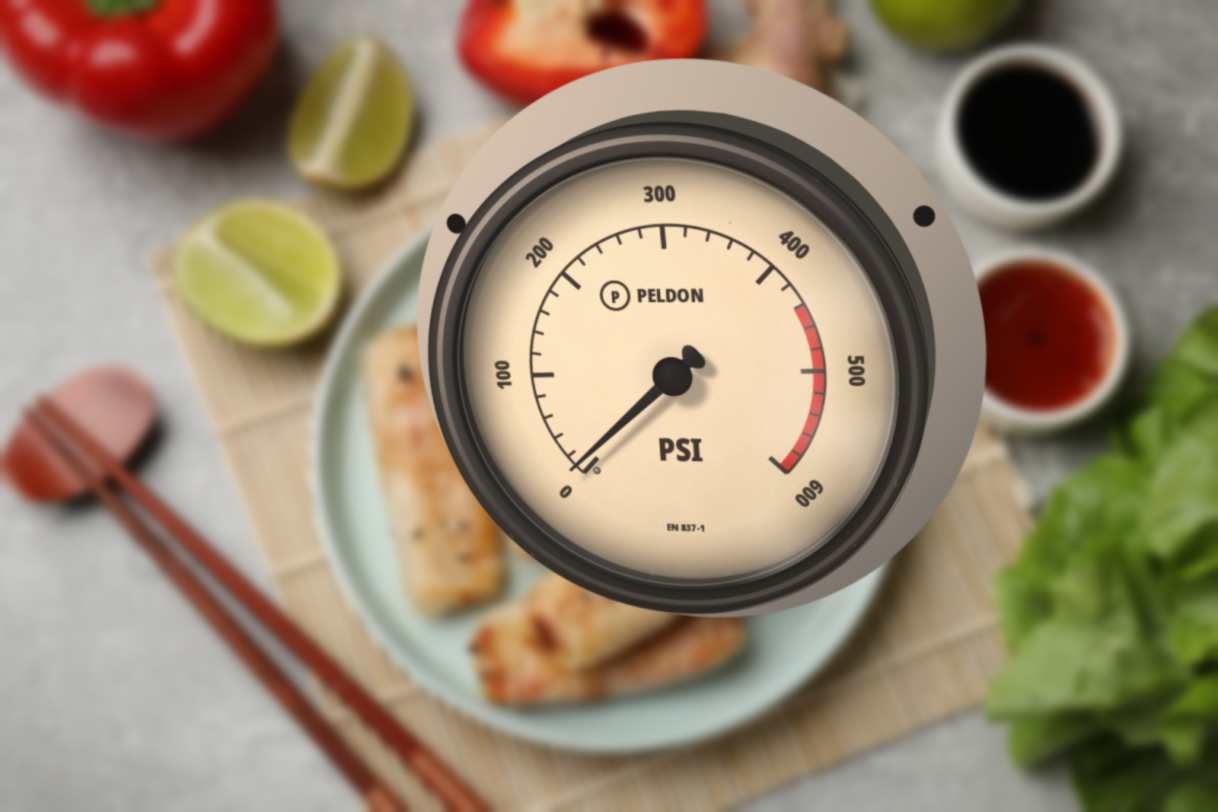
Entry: 10; psi
